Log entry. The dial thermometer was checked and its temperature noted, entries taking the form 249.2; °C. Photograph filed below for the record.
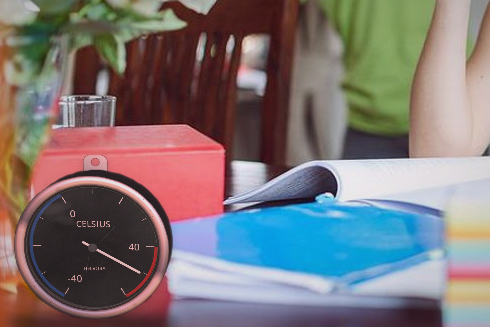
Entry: 50; °C
